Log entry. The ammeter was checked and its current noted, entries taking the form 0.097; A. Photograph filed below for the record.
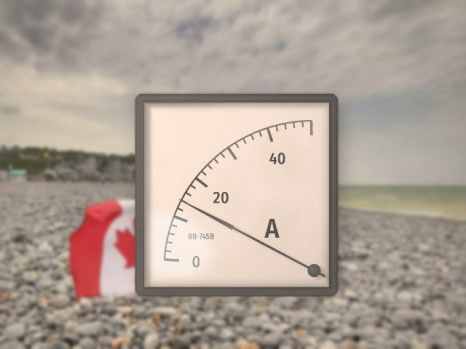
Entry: 14; A
